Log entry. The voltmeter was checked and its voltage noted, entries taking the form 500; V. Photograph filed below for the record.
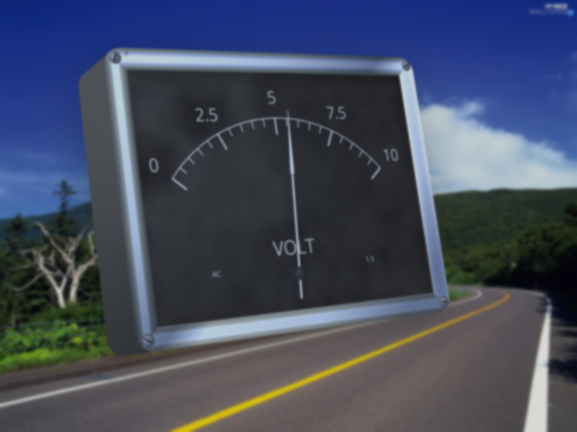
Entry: 5.5; V
